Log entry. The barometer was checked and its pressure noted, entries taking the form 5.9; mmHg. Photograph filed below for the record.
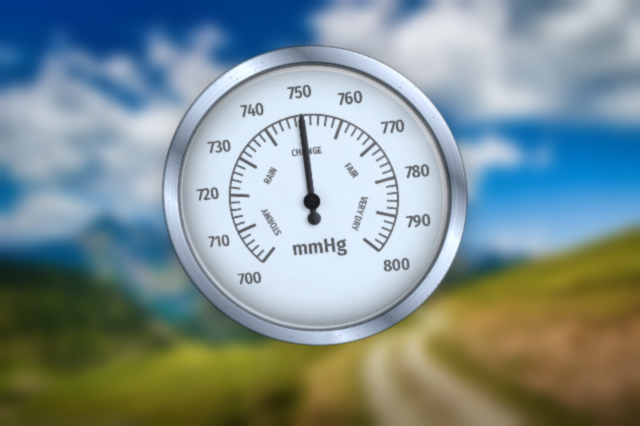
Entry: 750; mmHg
